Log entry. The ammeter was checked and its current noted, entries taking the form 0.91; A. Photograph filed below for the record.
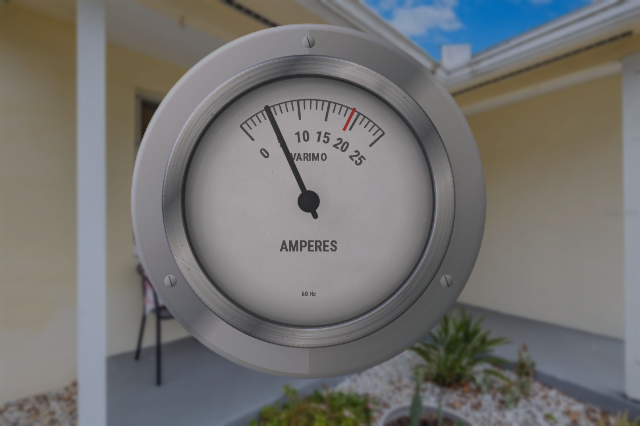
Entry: 5; A
